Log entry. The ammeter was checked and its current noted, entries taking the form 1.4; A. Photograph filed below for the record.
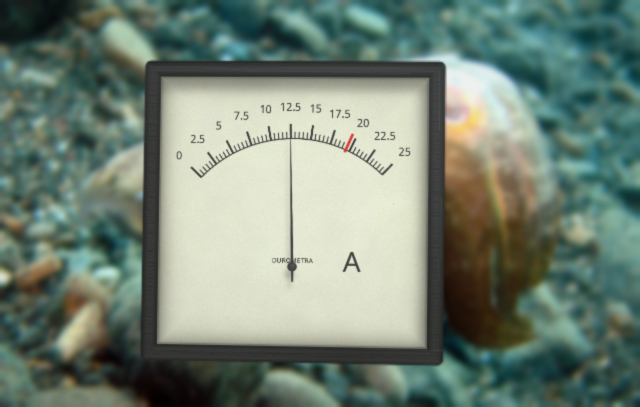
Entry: 12.5; A
